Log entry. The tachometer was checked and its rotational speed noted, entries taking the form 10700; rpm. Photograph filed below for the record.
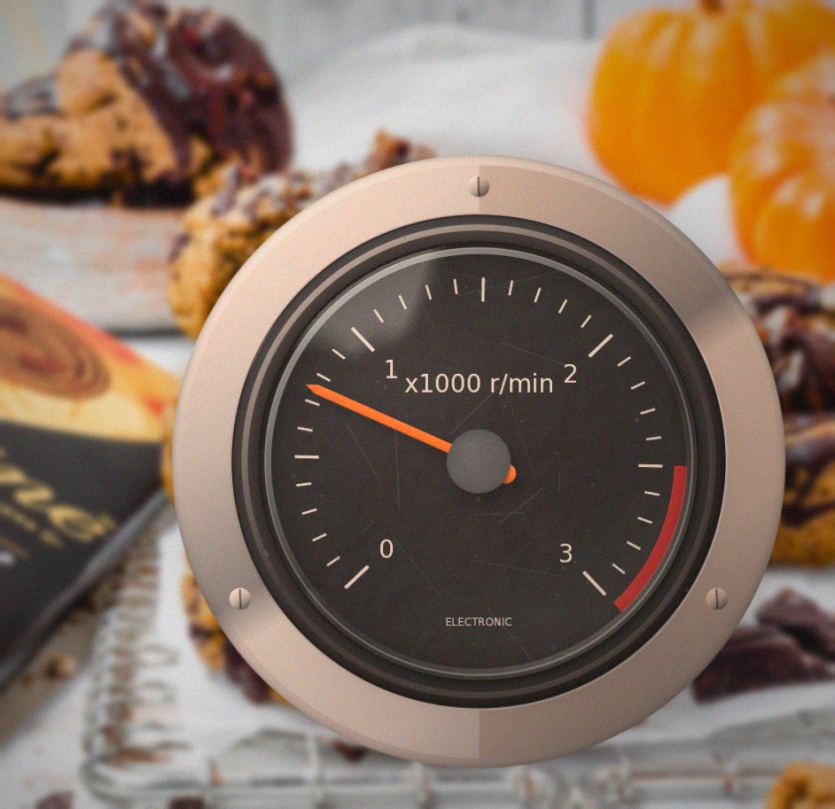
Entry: 750; rpm
